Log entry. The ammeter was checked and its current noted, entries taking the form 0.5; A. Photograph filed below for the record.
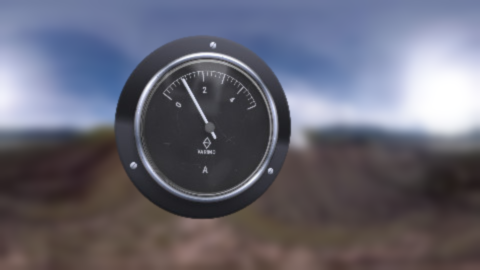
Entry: 1; A
